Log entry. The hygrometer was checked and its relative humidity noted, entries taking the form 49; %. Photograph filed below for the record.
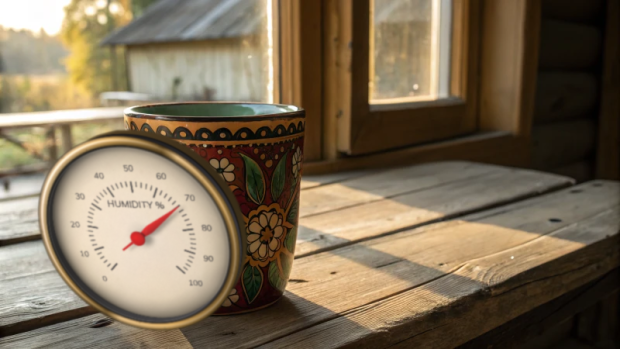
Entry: 70; %
